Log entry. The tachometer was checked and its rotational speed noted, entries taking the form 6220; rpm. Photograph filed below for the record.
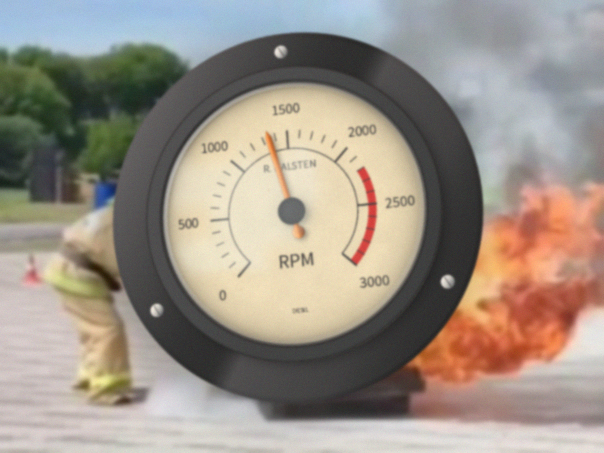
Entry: 1350; rpm
